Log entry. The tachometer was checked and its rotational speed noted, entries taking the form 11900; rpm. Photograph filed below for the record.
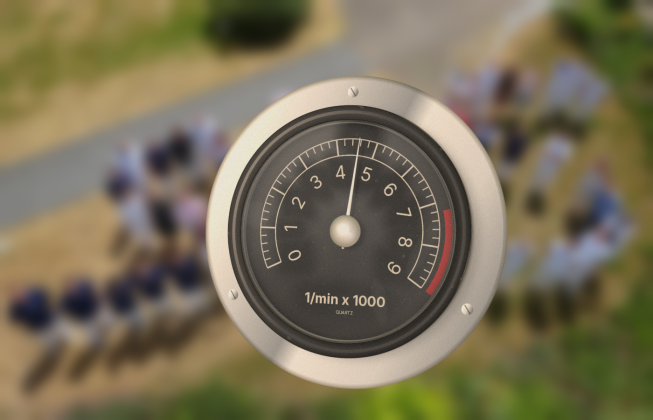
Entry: 4600; rpm
